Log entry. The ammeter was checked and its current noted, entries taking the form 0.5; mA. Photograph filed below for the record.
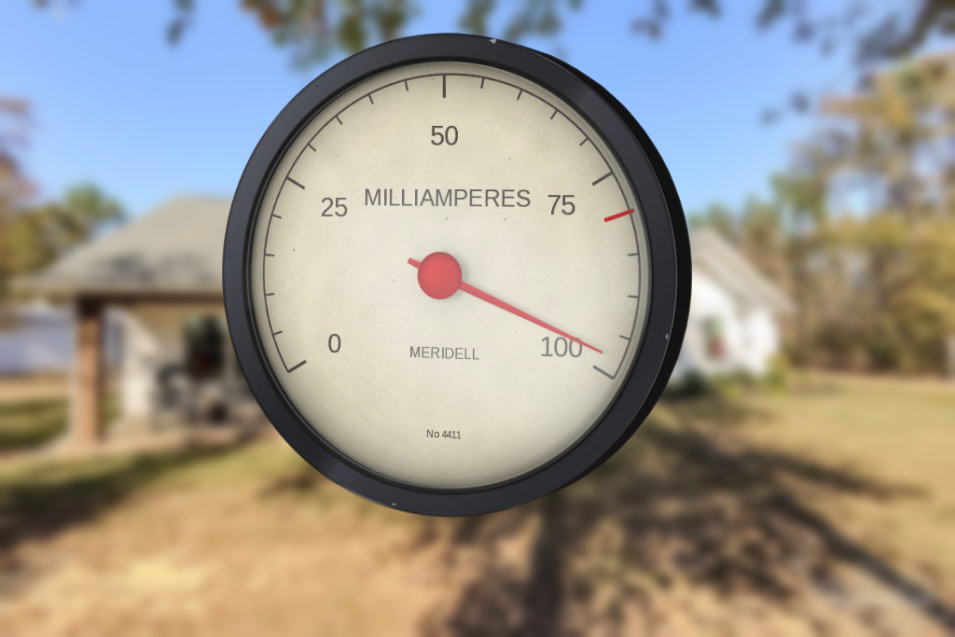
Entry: 97.5; mA
